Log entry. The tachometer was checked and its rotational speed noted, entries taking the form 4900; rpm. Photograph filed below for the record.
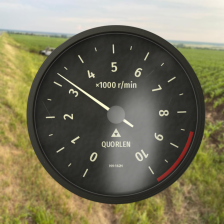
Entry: 3250; rpm
